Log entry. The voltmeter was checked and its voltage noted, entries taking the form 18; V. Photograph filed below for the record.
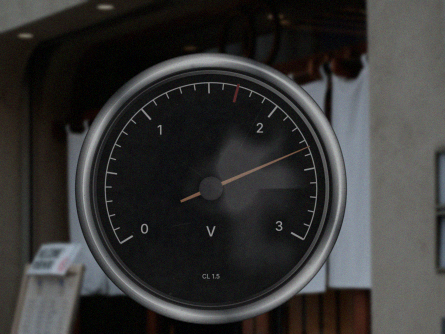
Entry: 2.35; V
